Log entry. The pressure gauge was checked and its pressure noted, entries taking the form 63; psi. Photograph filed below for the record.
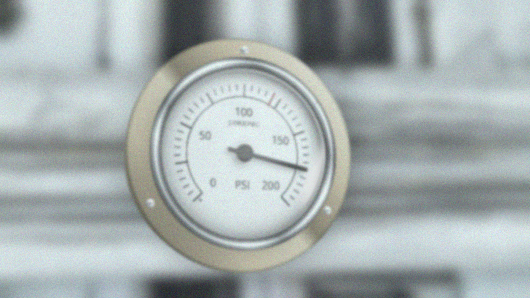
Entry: 175; psi
